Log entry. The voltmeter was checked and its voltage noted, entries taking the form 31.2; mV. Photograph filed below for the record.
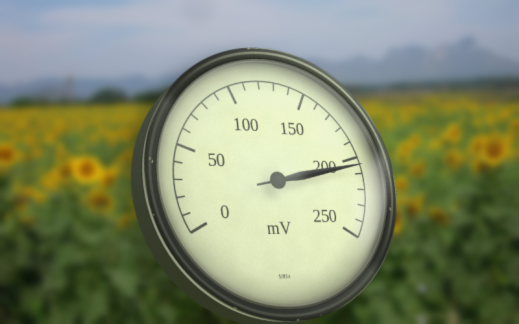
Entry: 205; mV
